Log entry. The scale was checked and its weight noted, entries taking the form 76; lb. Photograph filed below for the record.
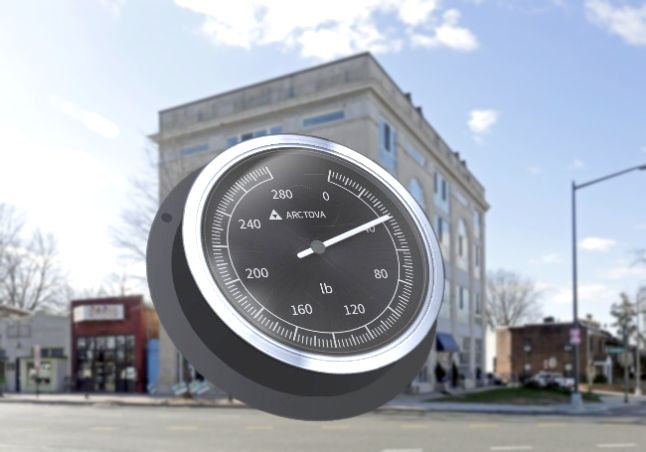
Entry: 40; lb
